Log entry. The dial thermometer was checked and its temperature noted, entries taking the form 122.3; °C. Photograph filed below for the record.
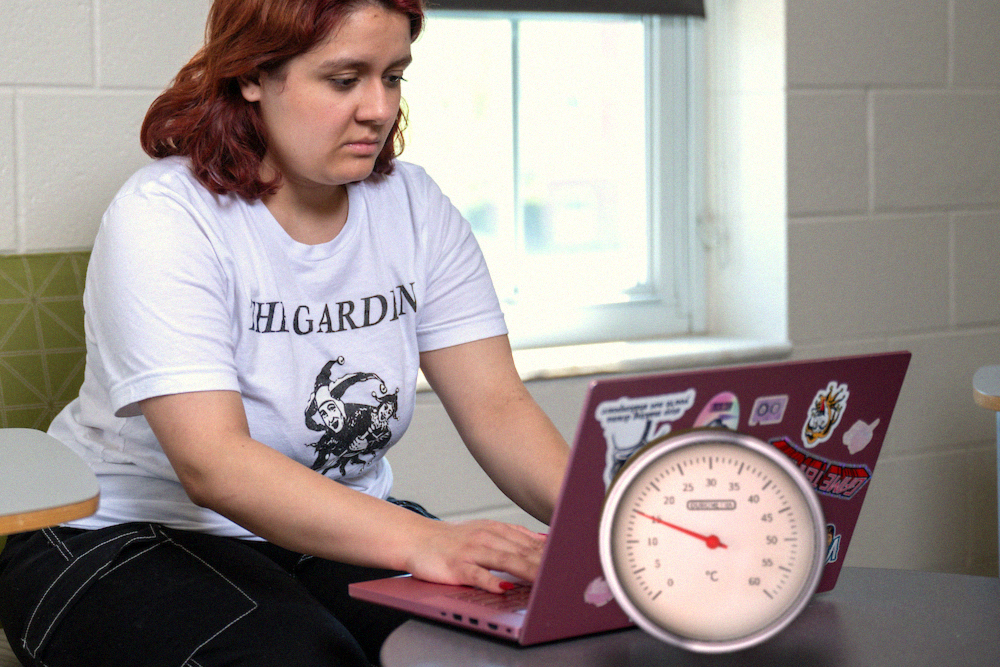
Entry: 15; °C
